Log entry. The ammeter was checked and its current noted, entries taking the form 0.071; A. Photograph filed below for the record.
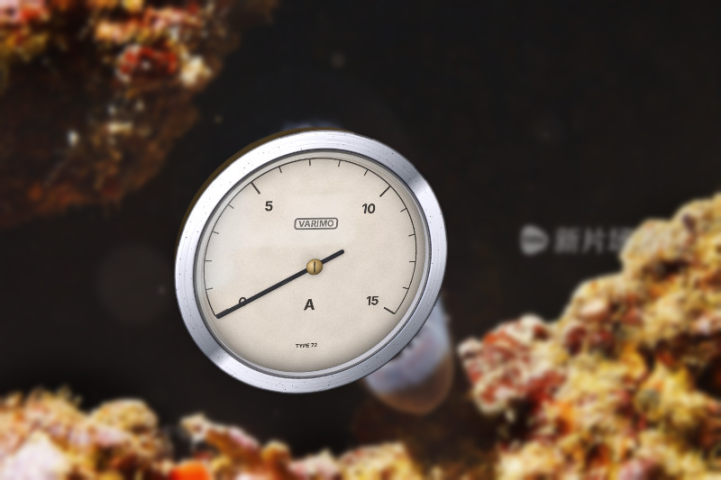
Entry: 0; A
